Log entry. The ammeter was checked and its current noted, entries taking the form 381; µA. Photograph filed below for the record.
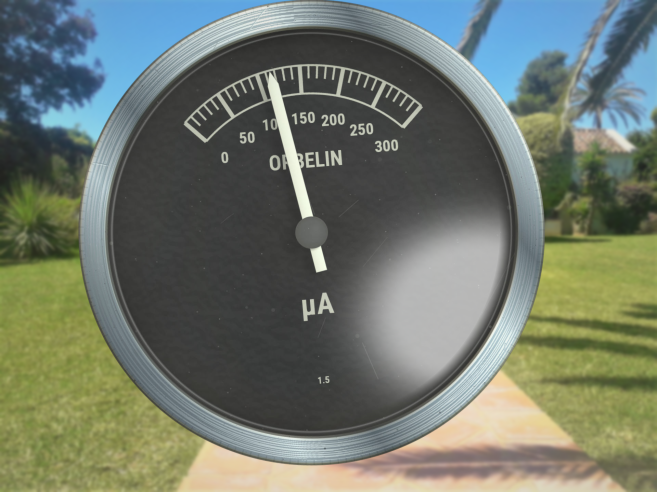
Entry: 115; µA
